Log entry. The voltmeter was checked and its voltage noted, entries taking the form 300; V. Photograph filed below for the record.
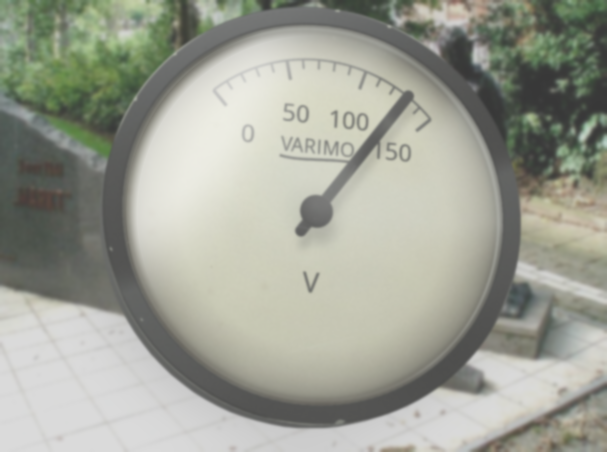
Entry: 130; V
